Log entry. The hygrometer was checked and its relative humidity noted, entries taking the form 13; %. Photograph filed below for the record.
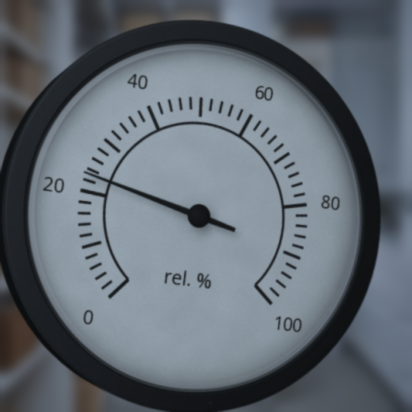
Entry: 23; %
